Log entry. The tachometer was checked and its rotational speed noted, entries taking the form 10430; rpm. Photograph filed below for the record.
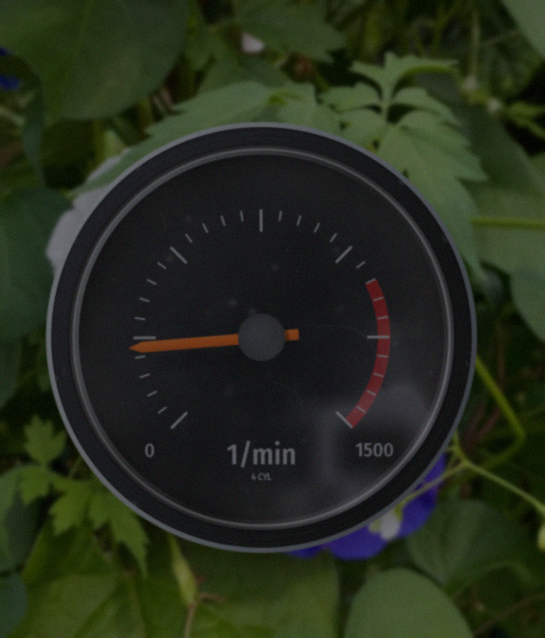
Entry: 225; rpm
